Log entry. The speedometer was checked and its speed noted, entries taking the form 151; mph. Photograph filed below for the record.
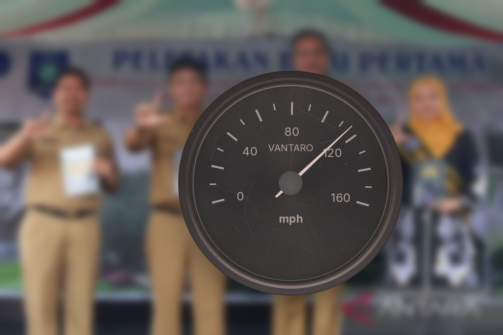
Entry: 115; mph
